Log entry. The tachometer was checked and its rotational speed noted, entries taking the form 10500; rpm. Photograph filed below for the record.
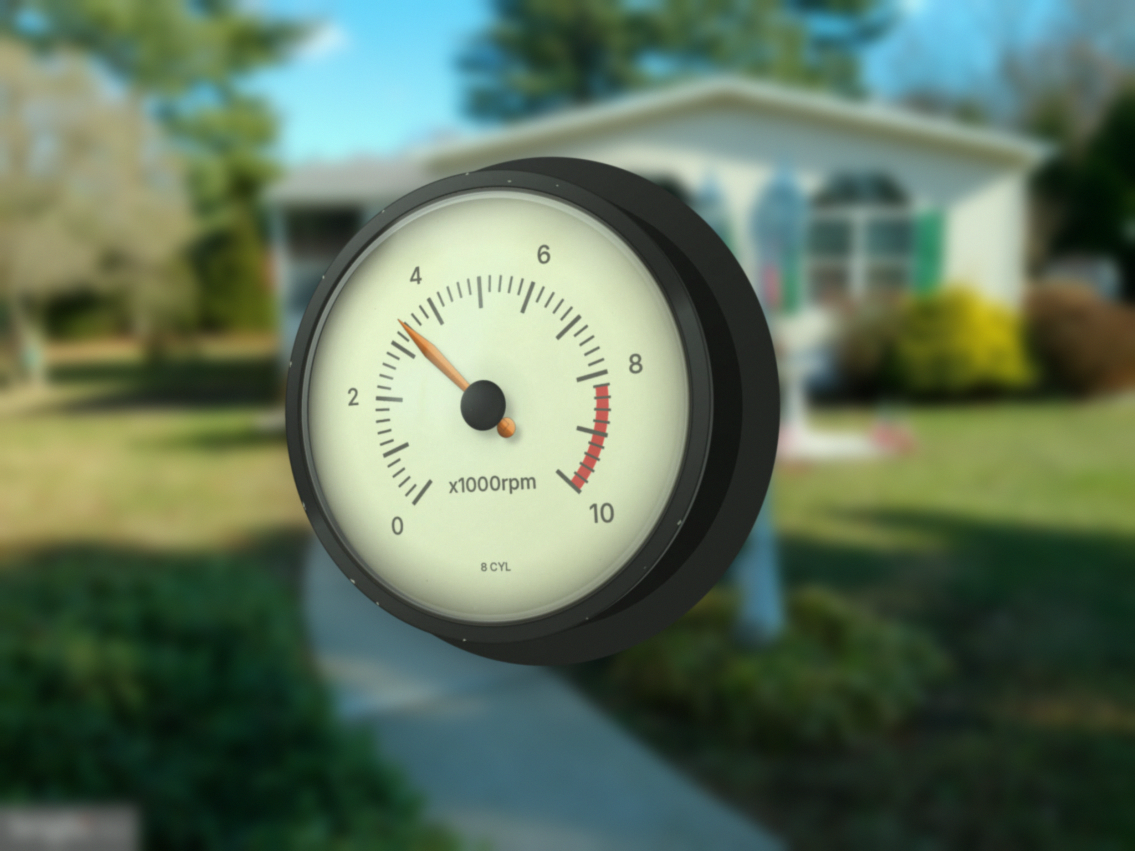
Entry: 3400; rpm
